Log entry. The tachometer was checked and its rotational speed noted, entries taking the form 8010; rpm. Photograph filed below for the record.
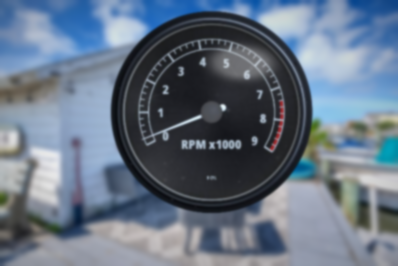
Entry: 200; rpm
